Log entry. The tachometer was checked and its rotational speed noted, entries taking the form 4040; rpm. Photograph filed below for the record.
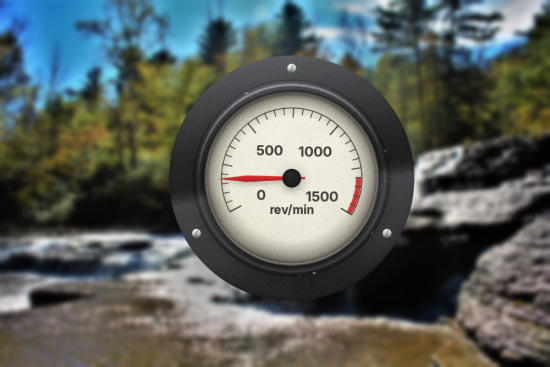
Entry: 175; rpm
